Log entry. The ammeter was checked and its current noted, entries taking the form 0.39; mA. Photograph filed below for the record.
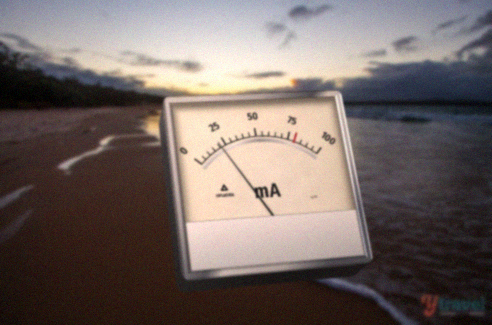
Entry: 20; mA
